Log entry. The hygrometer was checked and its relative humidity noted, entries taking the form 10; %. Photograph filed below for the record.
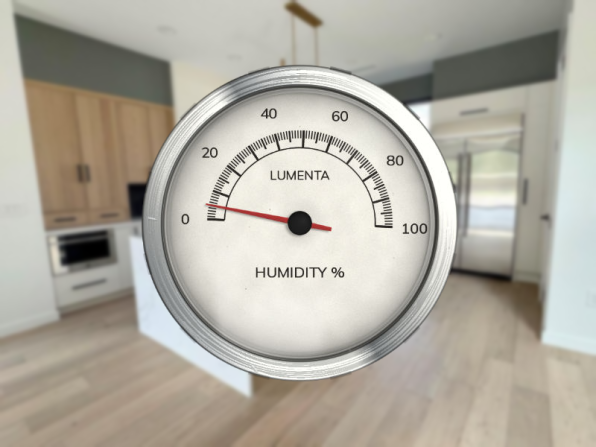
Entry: 5; %
